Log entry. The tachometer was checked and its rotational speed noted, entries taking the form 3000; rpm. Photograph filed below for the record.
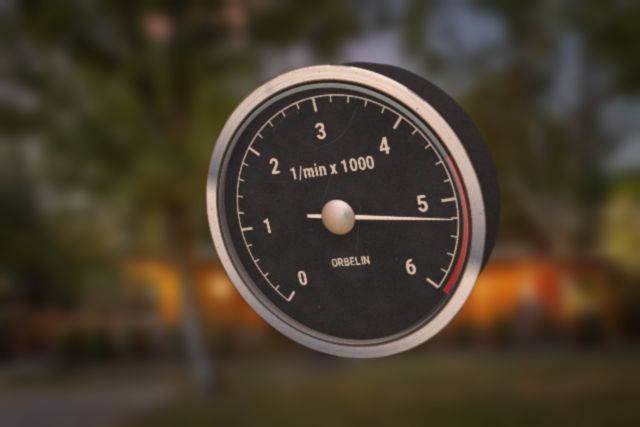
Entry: 5200; rpm
